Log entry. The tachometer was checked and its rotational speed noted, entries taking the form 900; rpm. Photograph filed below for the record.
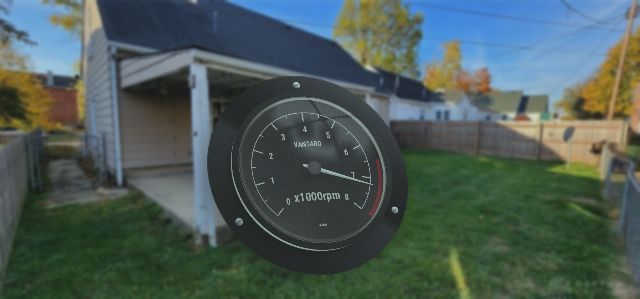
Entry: 7250; rpm
